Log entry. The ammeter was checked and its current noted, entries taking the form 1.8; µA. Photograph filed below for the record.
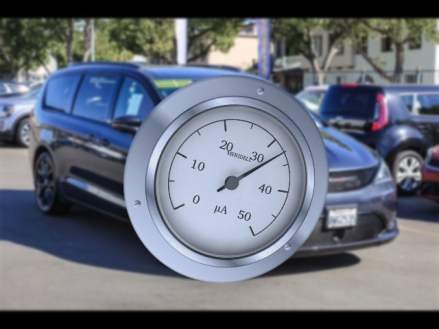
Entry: 32.5; µA
